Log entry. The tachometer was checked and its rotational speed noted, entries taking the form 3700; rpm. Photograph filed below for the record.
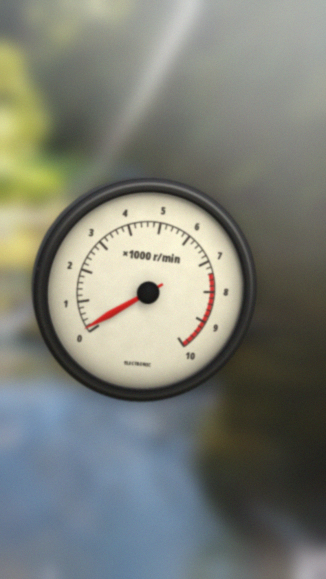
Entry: 200; rpm
